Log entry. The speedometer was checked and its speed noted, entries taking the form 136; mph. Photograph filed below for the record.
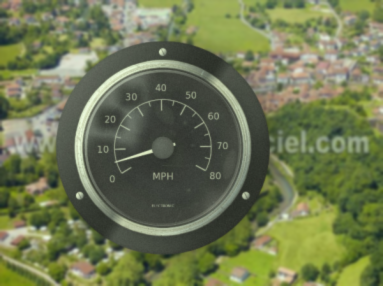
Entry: 5; mph
